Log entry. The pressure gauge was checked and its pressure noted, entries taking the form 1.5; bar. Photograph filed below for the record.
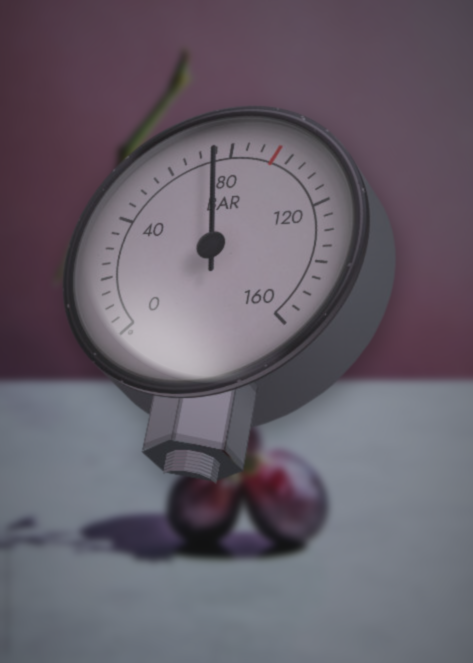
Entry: 75; bar
